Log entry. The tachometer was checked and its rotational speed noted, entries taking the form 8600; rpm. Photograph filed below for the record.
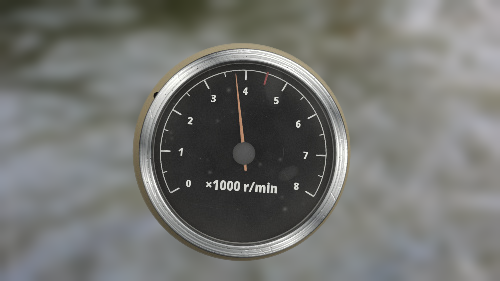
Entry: 3750; rpm
